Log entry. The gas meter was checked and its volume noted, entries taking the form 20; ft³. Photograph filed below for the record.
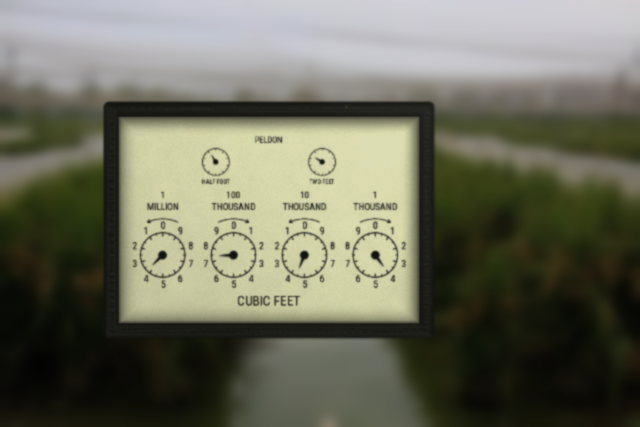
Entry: 374400; ft³
